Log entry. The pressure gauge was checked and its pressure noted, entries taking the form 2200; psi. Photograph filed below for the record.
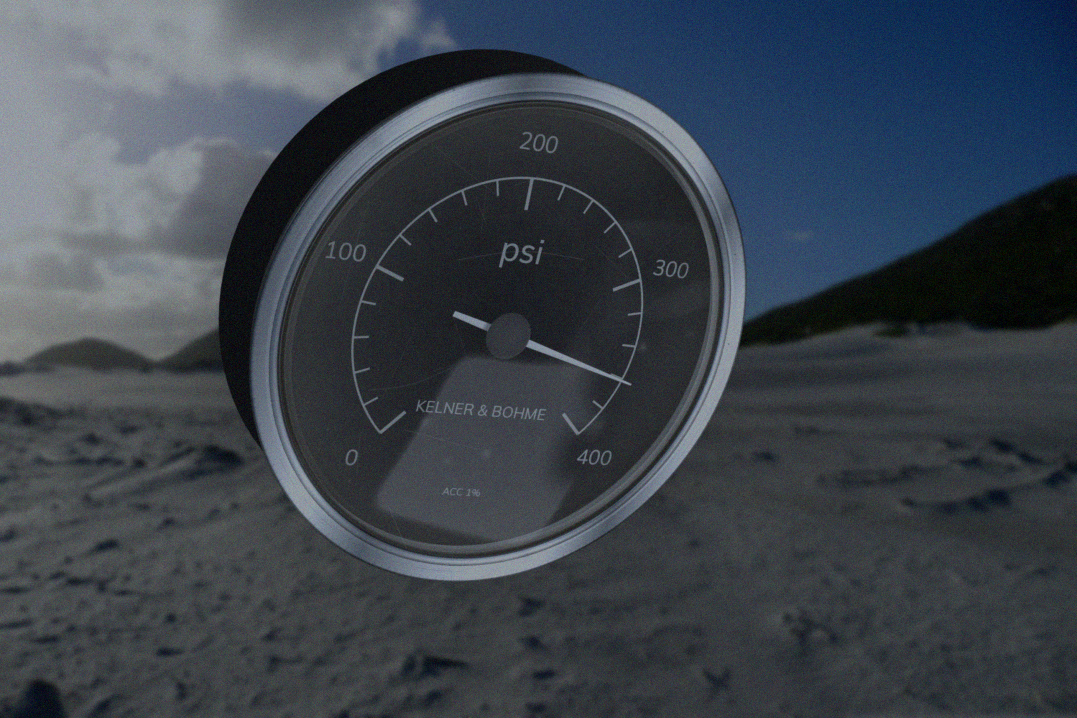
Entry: 360; psi
